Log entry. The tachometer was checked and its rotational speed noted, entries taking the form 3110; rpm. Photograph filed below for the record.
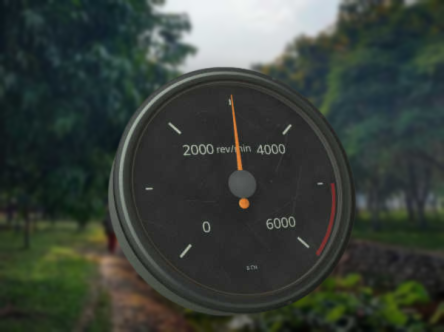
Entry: 3000; rpm
